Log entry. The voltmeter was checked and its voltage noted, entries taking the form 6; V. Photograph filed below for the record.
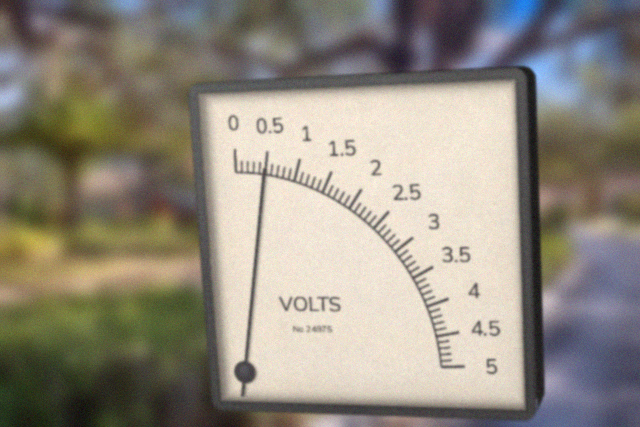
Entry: 0.5; V
